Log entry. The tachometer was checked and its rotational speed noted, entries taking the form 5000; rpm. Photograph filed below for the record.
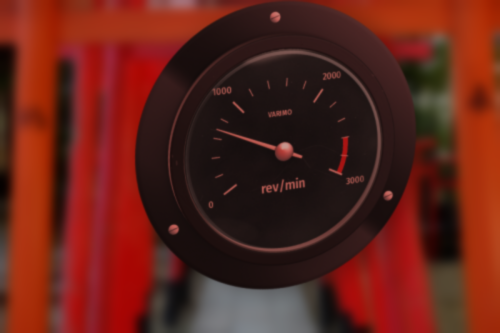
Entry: 700; rpm
